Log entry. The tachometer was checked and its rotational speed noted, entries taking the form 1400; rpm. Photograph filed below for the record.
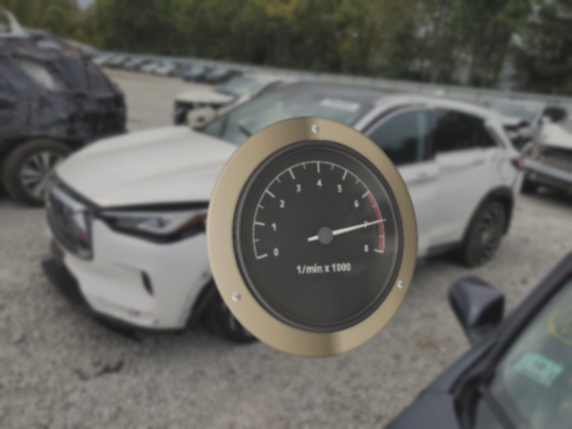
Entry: 7000; rpm
